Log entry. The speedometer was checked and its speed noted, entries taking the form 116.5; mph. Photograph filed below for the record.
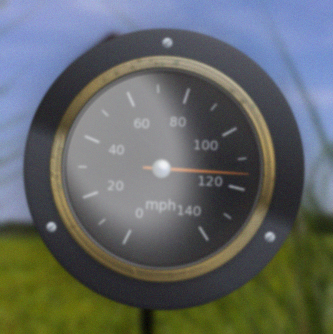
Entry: 115; mph
